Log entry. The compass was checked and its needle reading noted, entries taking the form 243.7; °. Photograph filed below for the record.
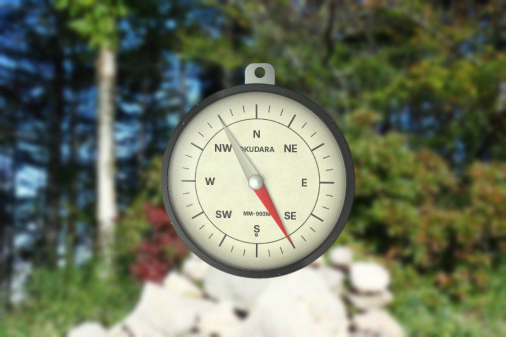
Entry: 150; °
